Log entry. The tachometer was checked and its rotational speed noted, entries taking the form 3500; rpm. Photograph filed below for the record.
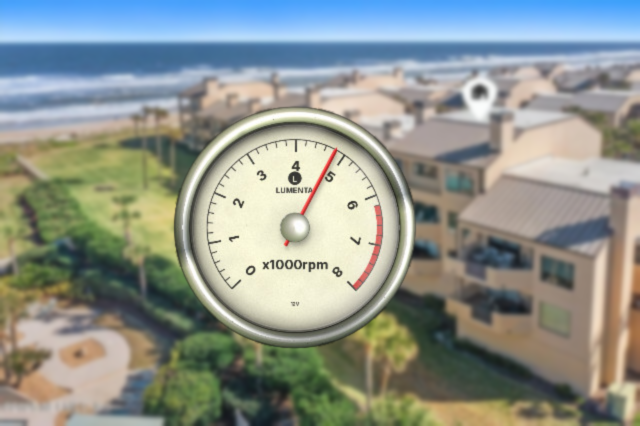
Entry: 4800; rpm
